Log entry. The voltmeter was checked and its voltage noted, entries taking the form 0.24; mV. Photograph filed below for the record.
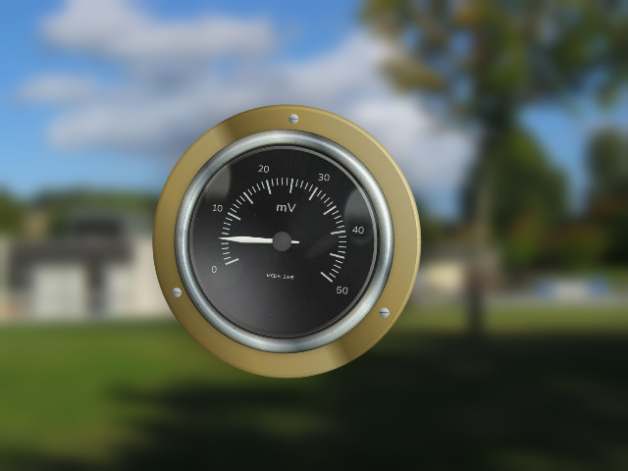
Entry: 5; mV
